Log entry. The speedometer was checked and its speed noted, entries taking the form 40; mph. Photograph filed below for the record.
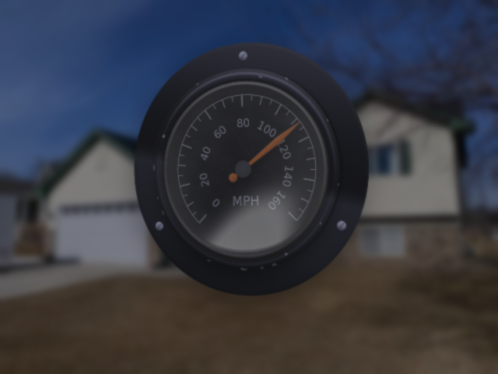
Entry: 112.5; mph
